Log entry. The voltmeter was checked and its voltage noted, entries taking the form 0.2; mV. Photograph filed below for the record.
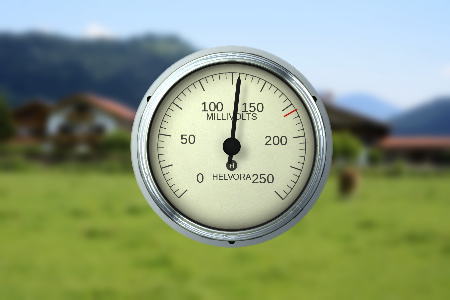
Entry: 130; mV
